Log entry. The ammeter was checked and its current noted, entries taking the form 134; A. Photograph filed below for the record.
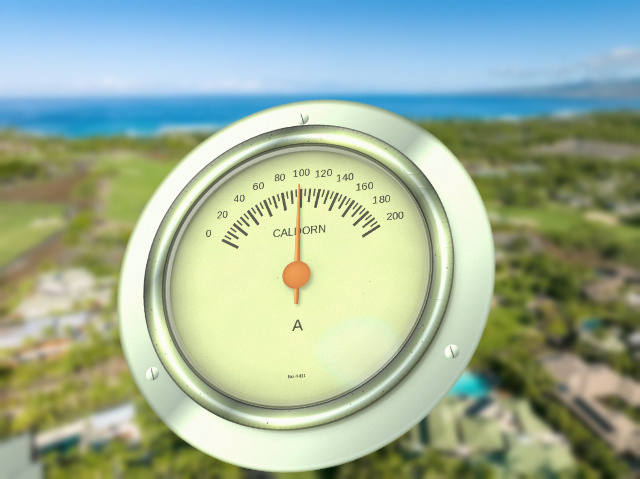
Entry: 100; A
